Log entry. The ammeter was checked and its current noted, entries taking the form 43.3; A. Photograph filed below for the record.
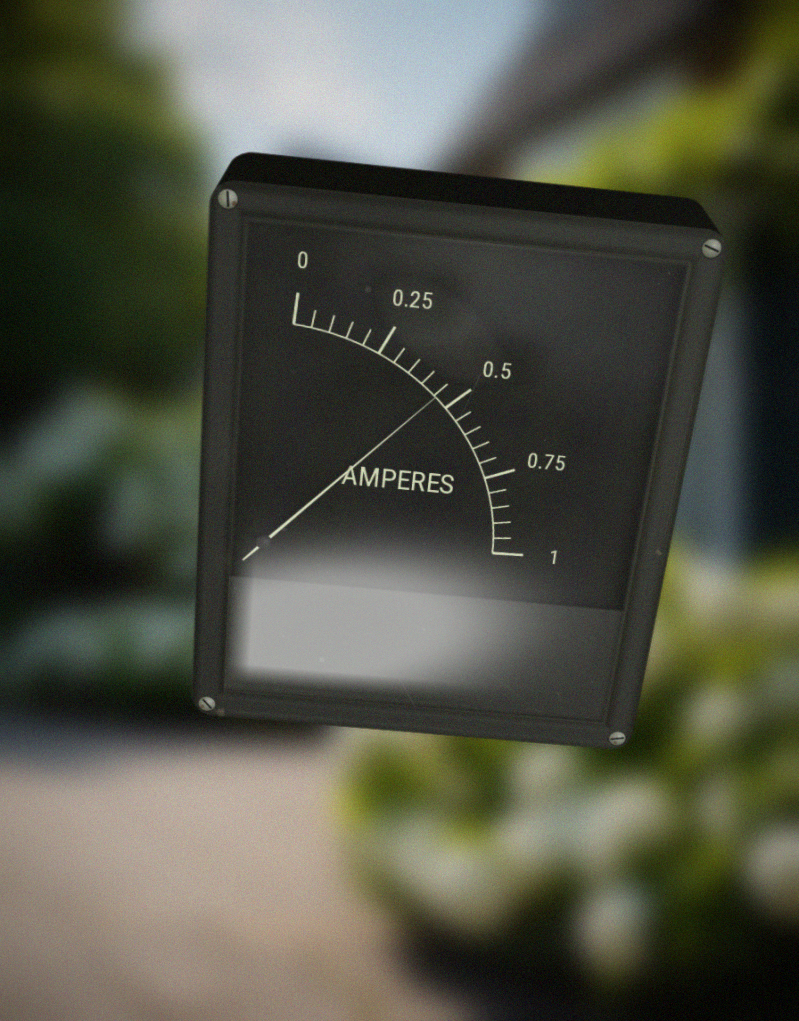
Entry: 0.45; A
